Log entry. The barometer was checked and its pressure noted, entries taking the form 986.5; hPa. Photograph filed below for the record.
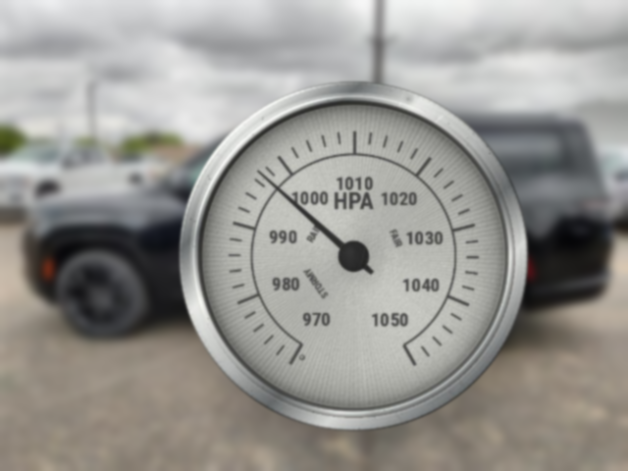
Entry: 997; hPa
